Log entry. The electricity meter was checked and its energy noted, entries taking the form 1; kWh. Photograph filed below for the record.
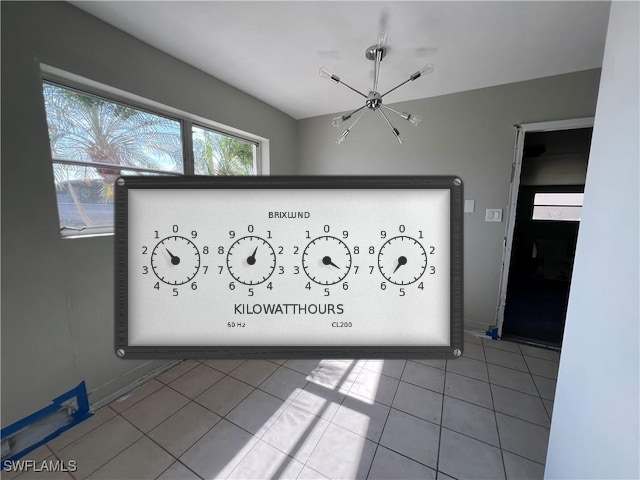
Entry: 1066; kWh
